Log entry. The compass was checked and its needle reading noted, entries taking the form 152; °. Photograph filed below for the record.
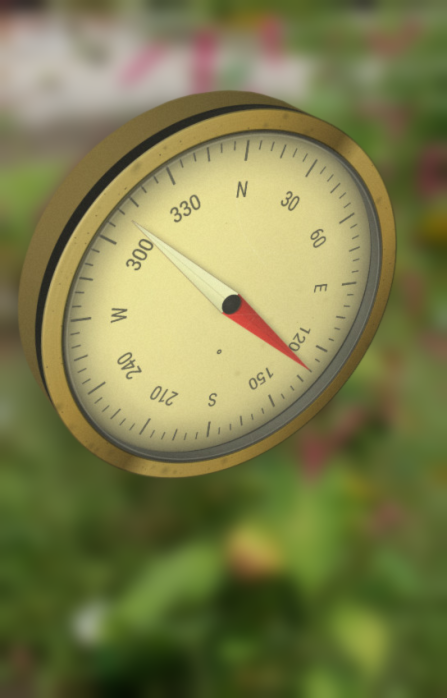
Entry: 130; °
